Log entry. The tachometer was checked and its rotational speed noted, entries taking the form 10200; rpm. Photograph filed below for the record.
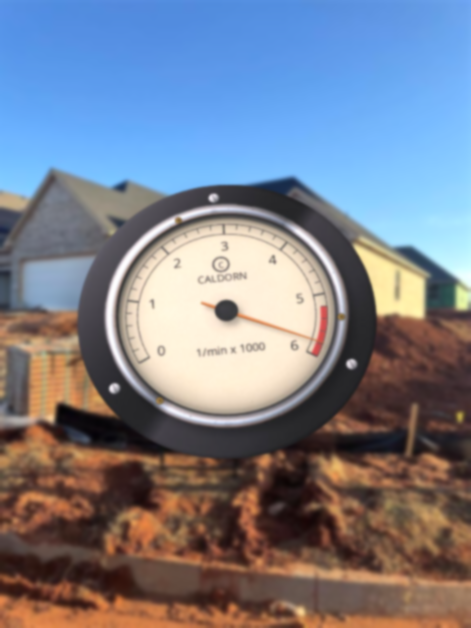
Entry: 5800; rpm
